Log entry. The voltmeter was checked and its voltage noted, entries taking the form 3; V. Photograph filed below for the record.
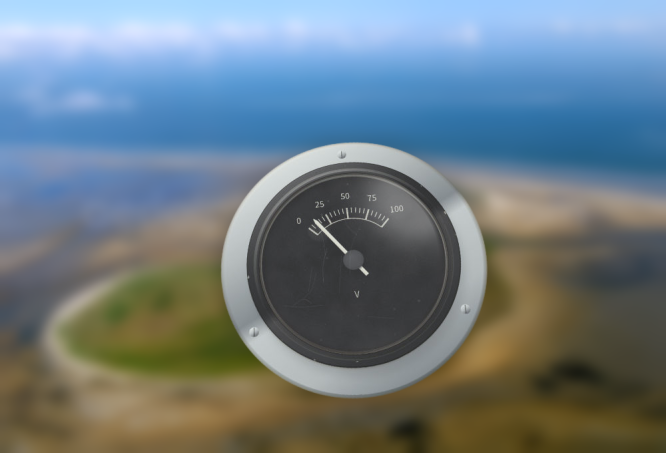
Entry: 10; V
